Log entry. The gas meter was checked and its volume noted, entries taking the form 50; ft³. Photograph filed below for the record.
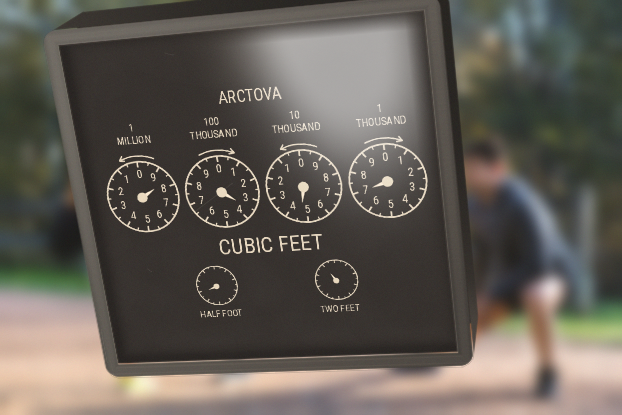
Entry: 834700; ft³
